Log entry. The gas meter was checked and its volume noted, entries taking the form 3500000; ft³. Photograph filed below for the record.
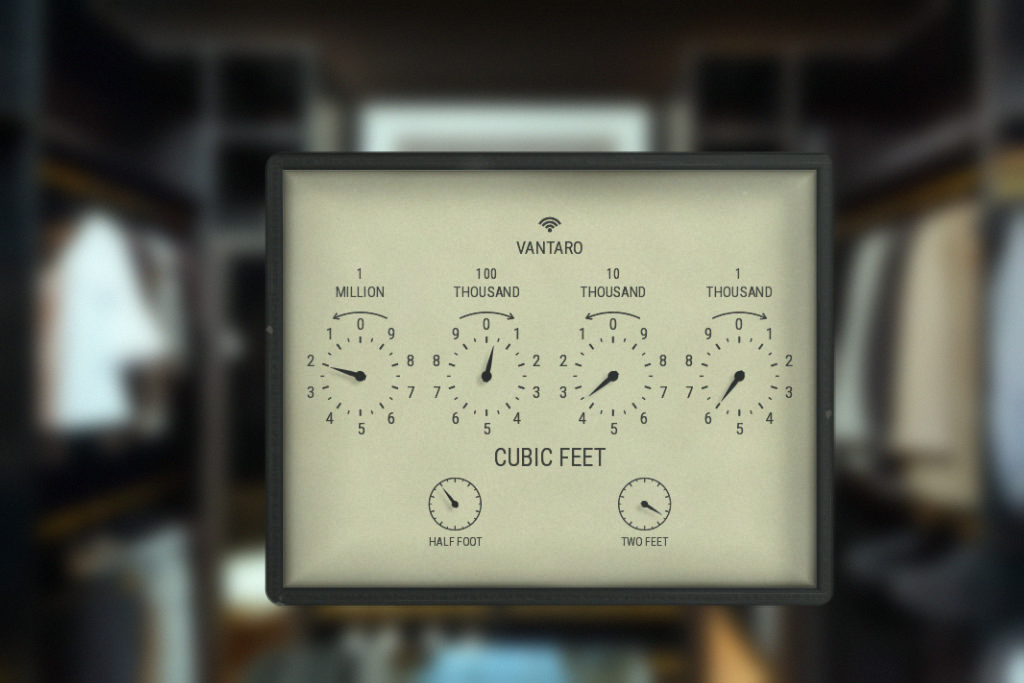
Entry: 203600; ft³
